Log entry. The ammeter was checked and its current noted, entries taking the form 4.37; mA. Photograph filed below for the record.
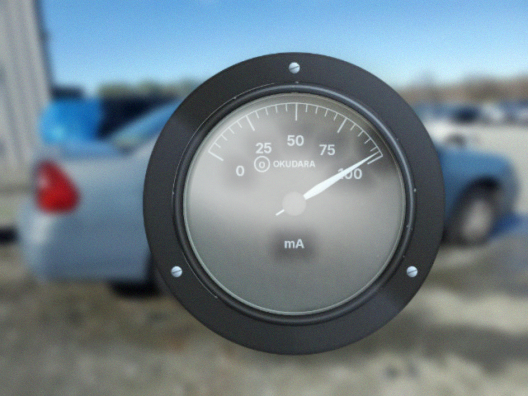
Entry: 97.5; mA
